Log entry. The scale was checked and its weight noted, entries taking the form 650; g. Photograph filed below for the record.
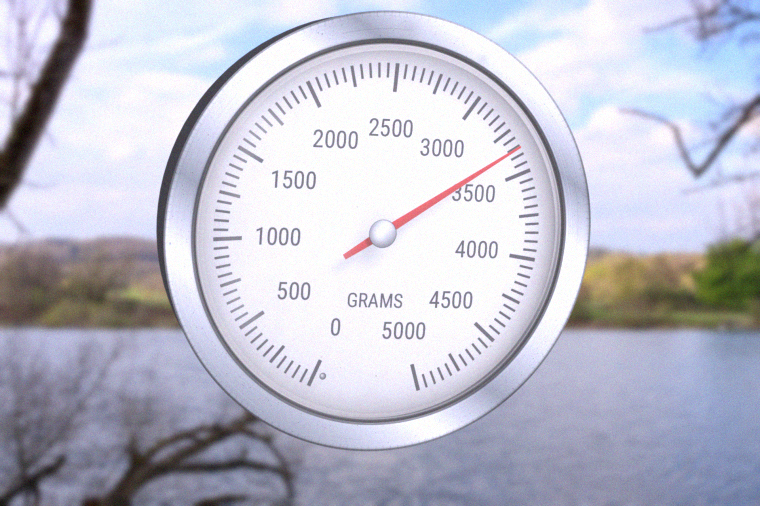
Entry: 3350; g
